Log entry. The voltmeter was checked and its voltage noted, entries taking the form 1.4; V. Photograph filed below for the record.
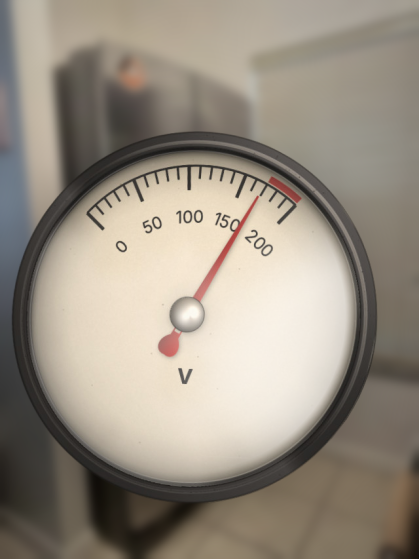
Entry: 170; V
